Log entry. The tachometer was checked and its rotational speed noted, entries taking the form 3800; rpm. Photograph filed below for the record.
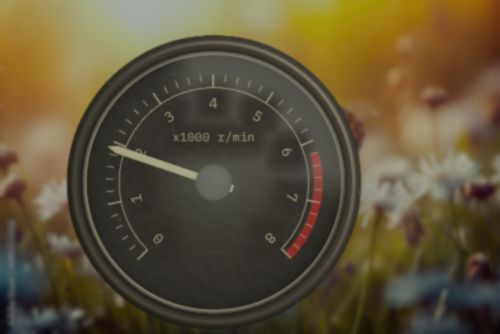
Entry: 1900; rpm
